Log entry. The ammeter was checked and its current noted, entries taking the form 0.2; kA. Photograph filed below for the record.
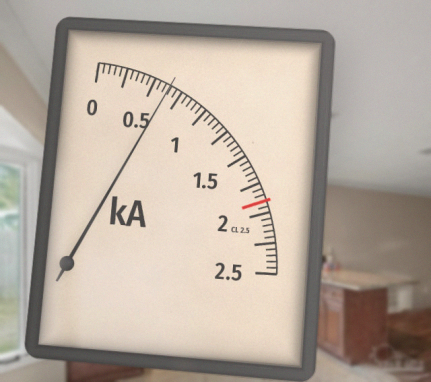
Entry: 0.65; kA
